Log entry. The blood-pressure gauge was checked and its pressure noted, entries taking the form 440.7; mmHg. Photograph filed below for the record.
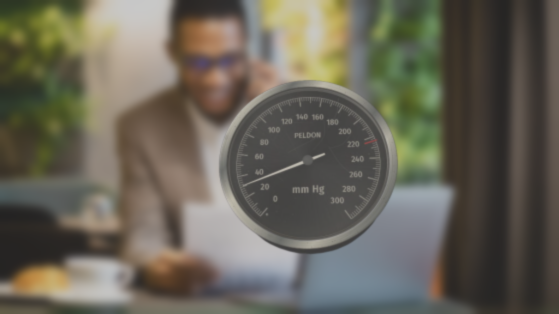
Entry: 30; mmHg
